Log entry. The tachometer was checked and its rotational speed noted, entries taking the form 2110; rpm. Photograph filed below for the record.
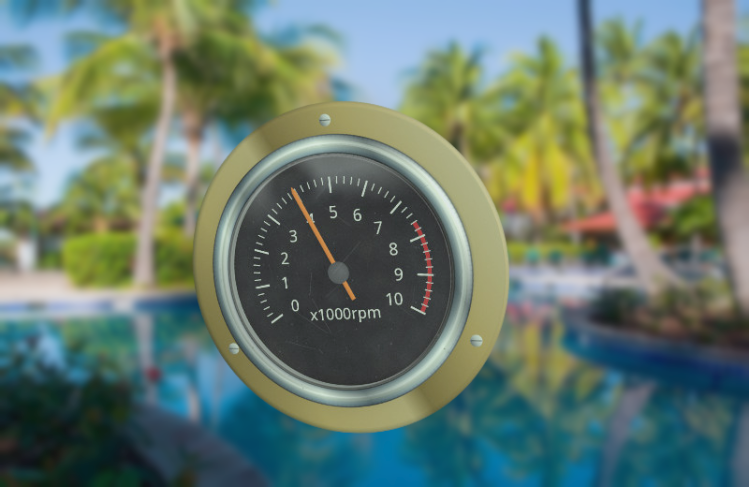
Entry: 4000; rpm
